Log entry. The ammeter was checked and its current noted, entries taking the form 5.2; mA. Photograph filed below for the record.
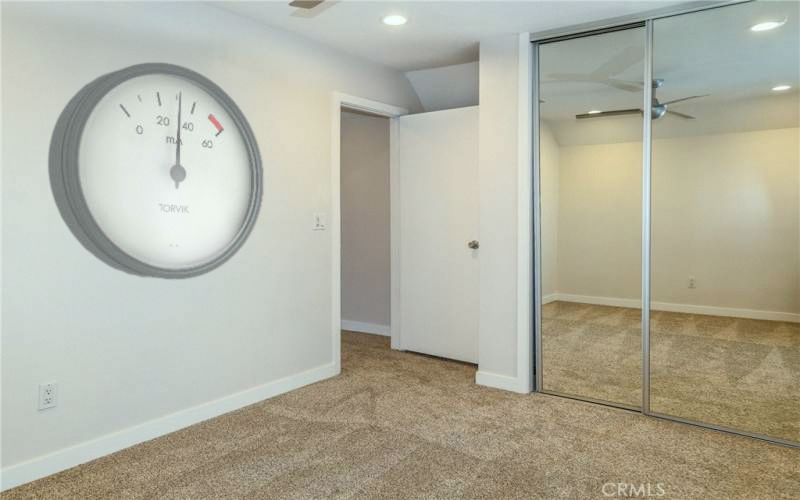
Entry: 30; mA
